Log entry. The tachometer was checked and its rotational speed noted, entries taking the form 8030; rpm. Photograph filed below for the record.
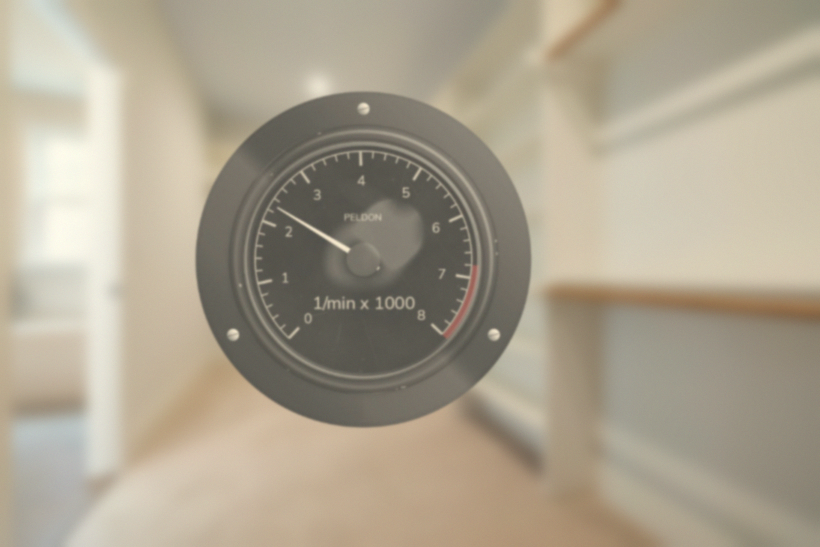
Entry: 2300; rpm
